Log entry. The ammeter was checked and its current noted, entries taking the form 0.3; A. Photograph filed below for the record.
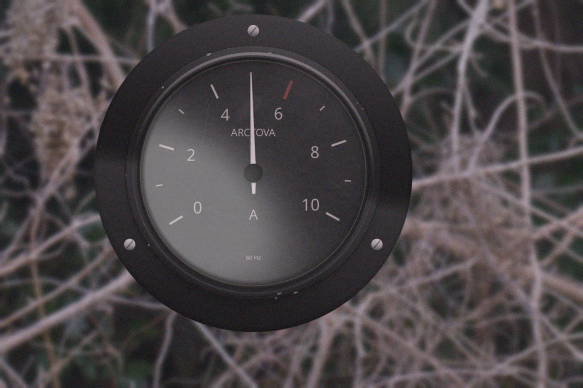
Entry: 5; A
